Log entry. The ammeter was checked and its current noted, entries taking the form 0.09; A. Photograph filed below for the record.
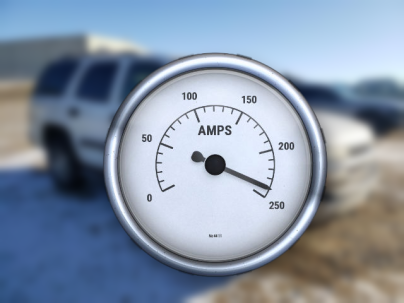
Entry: 240; A
